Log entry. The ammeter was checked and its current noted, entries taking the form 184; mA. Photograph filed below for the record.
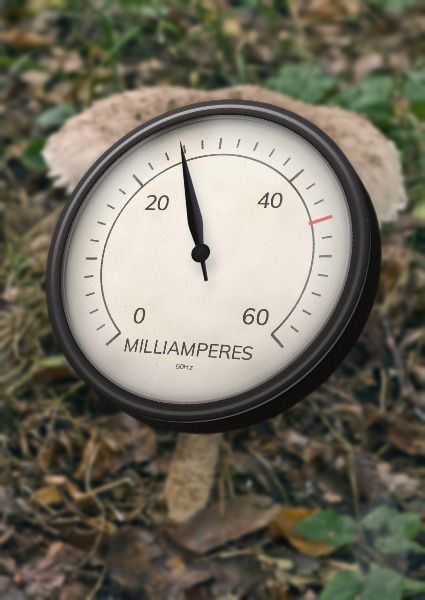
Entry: 26; mA
